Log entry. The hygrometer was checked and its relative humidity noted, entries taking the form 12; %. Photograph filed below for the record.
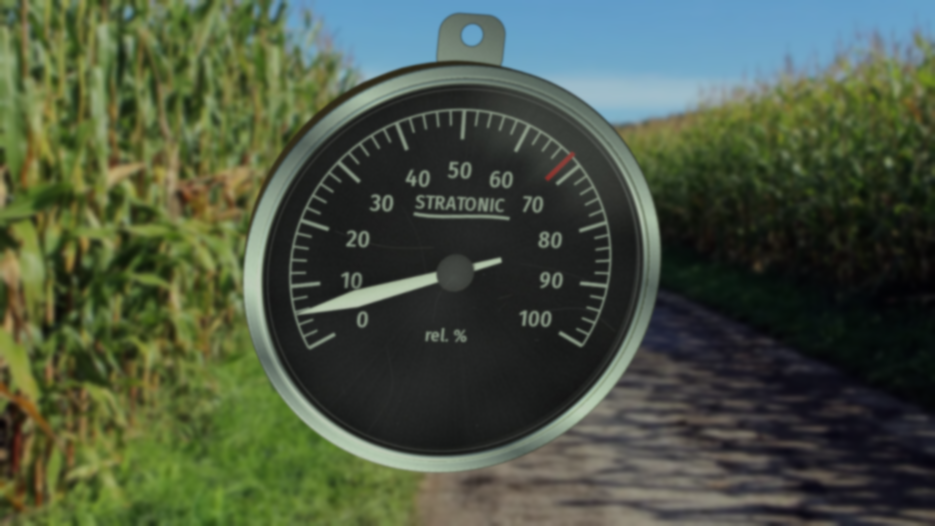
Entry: 6; %
